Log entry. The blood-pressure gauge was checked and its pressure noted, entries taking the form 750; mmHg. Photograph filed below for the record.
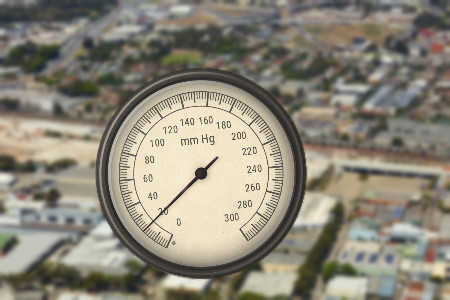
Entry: 20; mmHg
